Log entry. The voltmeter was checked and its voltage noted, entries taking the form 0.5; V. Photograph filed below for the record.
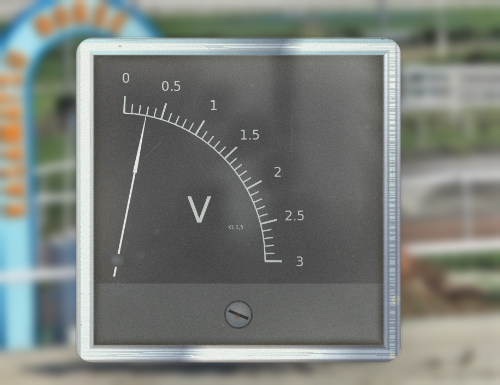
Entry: 0.3; V
